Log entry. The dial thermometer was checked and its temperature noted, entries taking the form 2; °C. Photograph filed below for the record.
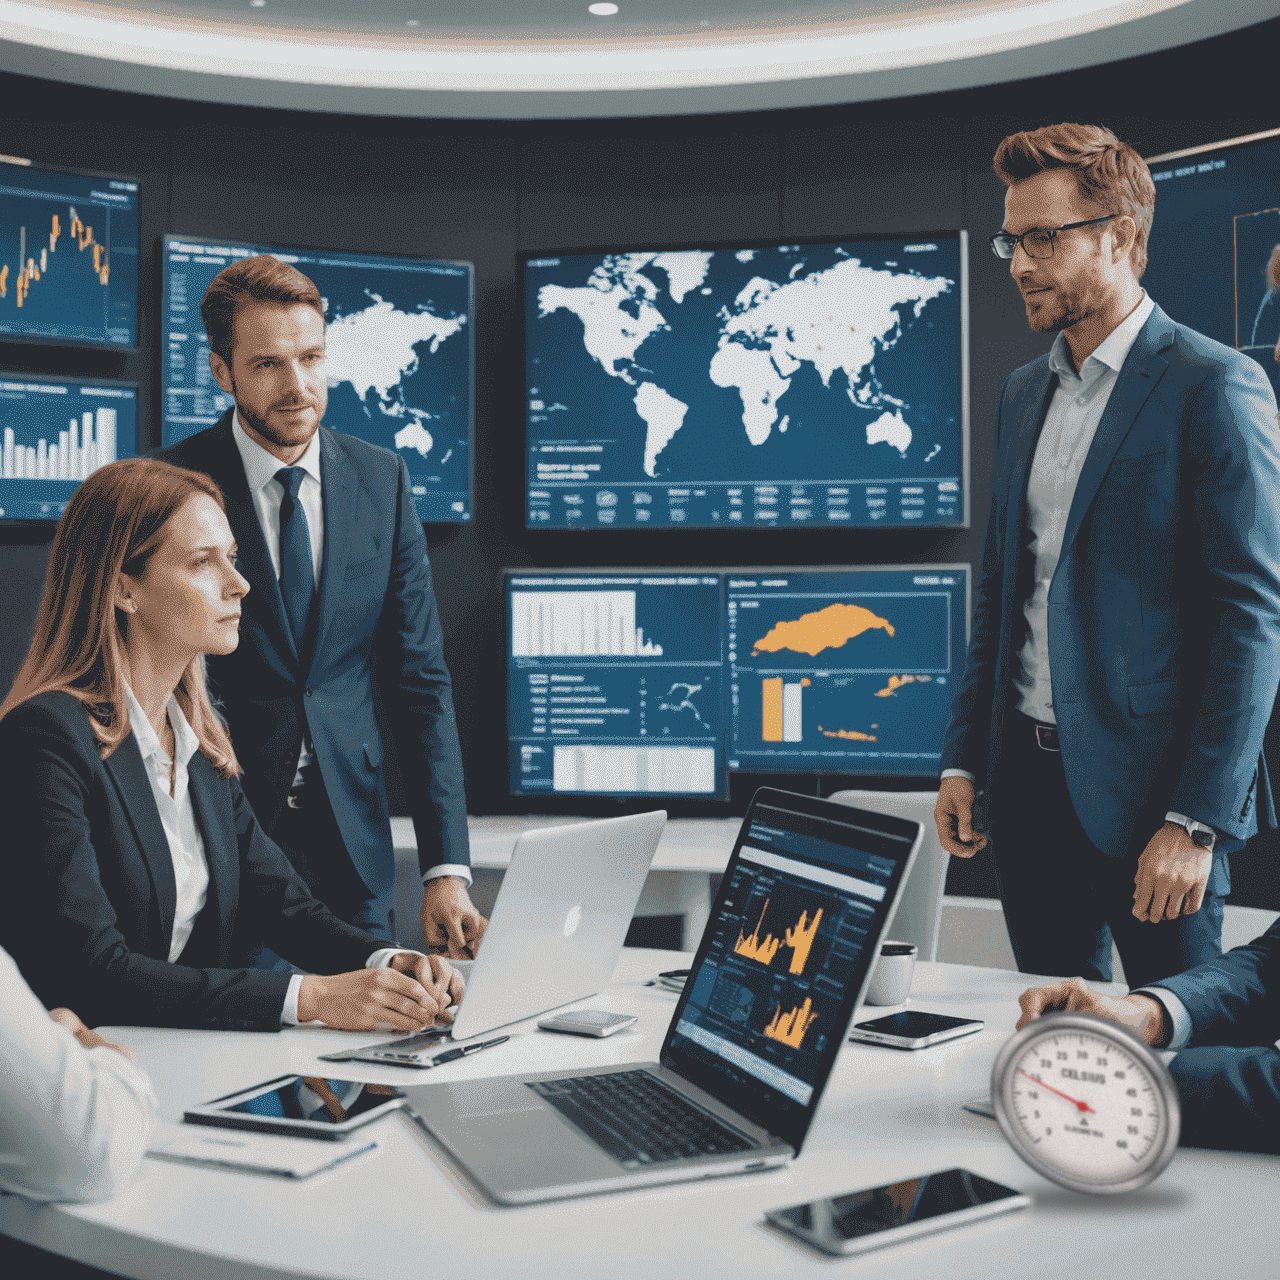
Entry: 15; °C
